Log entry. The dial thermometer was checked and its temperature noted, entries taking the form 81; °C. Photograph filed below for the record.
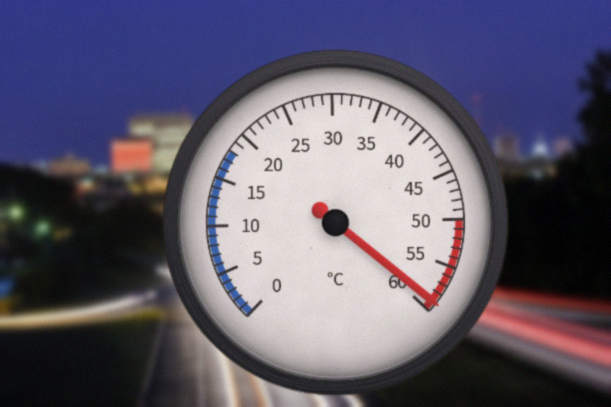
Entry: 59; °C
